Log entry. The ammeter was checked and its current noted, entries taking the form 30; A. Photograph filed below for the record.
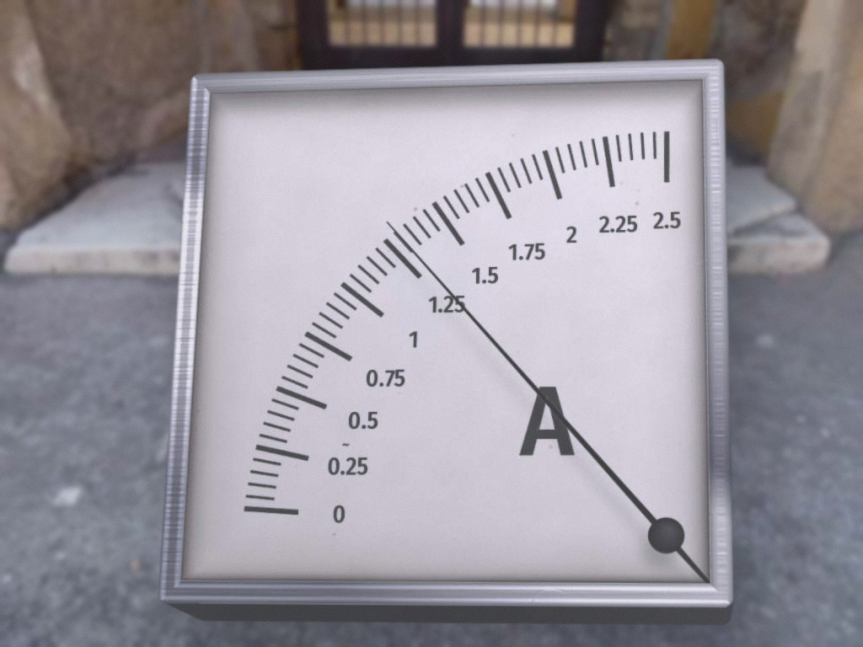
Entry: 1.3; A
